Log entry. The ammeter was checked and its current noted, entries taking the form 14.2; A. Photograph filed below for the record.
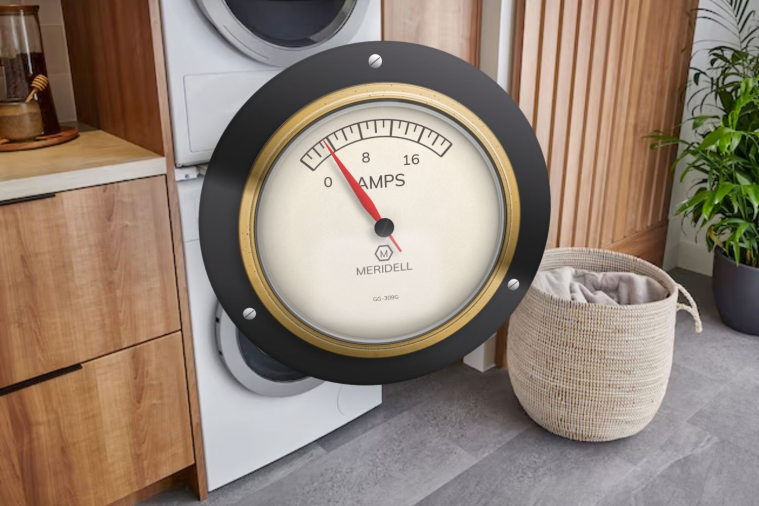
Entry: 3.5; A
